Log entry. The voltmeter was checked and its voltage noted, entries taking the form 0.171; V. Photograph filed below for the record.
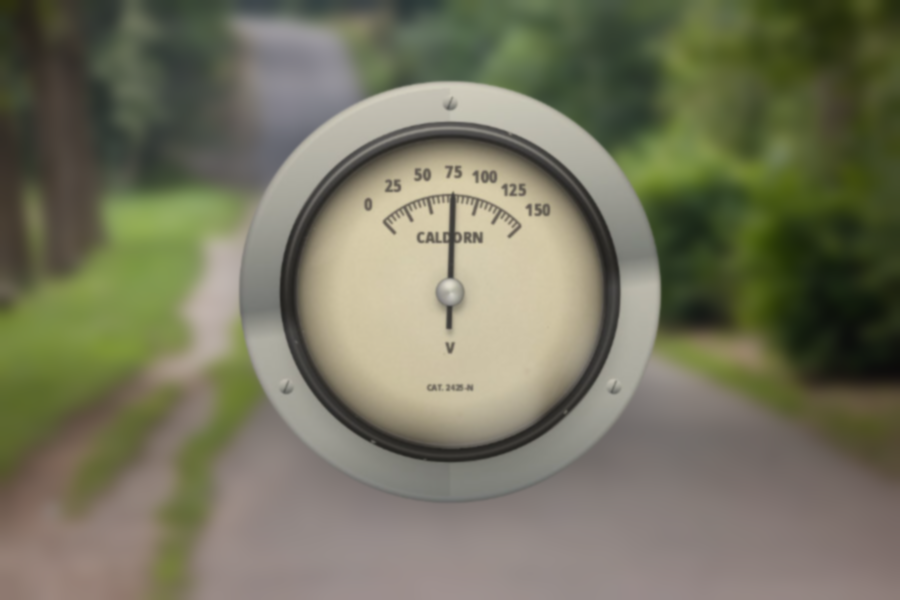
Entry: 75; V
